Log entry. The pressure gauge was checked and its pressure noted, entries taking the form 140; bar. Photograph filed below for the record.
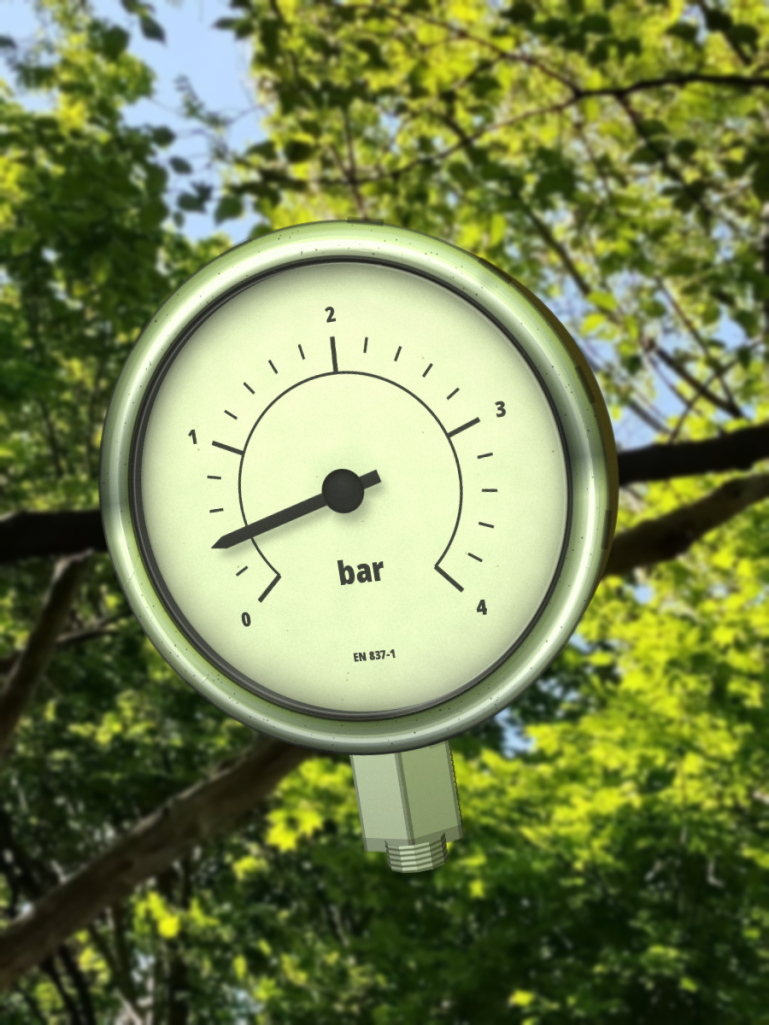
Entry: 0.4; bar
